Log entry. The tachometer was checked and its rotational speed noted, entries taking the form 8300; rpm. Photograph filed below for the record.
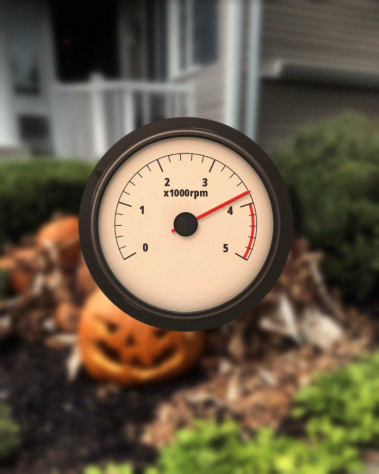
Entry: 3800; rpm
